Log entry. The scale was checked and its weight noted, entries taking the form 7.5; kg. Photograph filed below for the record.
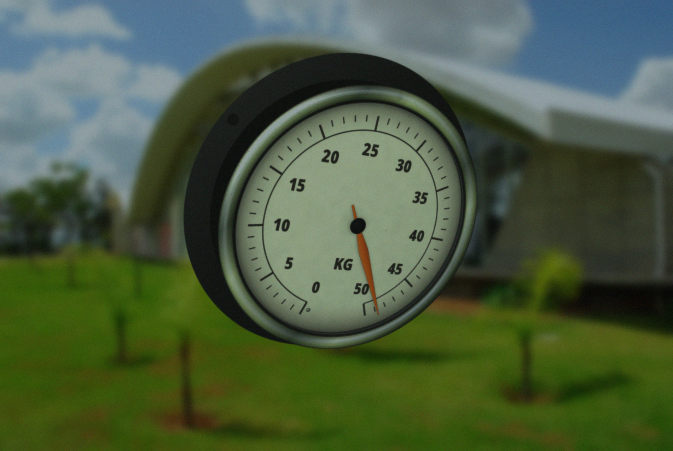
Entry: 49; kg
